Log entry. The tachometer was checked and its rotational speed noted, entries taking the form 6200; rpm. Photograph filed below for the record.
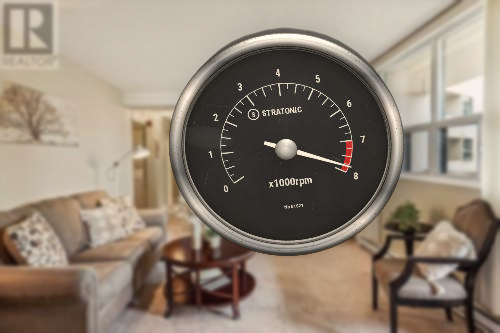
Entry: 7750; rpm
